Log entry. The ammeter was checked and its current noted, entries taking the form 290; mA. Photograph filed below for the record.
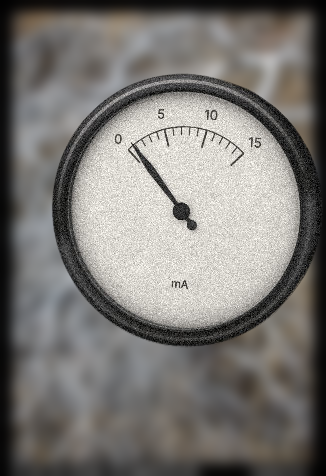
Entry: 1; mA
